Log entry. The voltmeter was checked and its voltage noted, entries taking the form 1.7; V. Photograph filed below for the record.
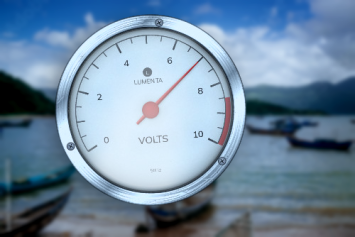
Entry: 7; V
